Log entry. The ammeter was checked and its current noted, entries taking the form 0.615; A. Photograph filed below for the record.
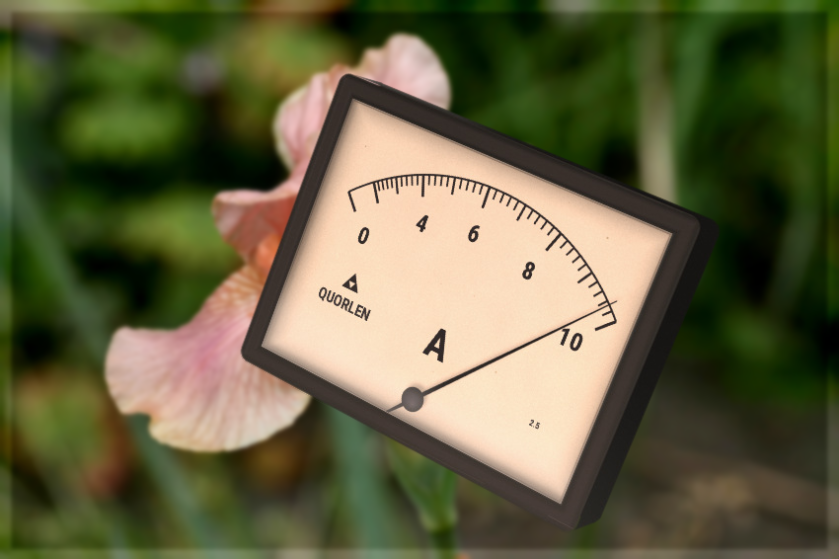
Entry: 9.7; A
